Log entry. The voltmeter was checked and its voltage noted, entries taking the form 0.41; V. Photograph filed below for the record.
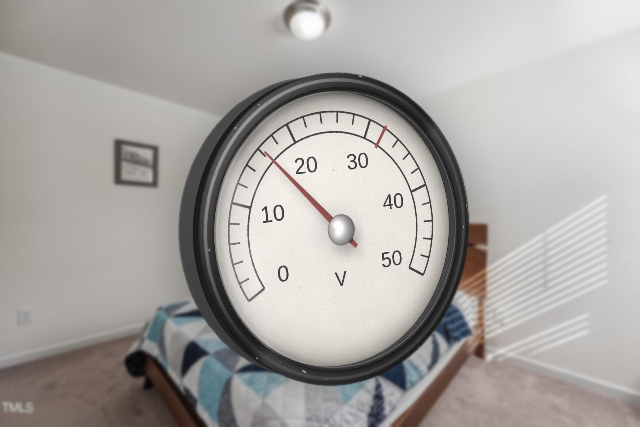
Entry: 16; V
